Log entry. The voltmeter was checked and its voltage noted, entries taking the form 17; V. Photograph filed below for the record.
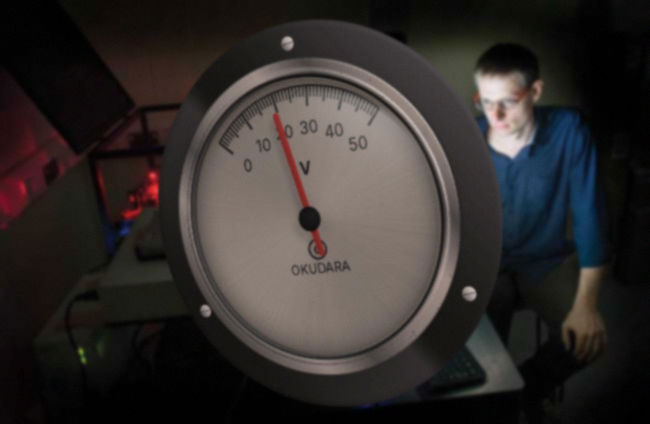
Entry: 20; V
